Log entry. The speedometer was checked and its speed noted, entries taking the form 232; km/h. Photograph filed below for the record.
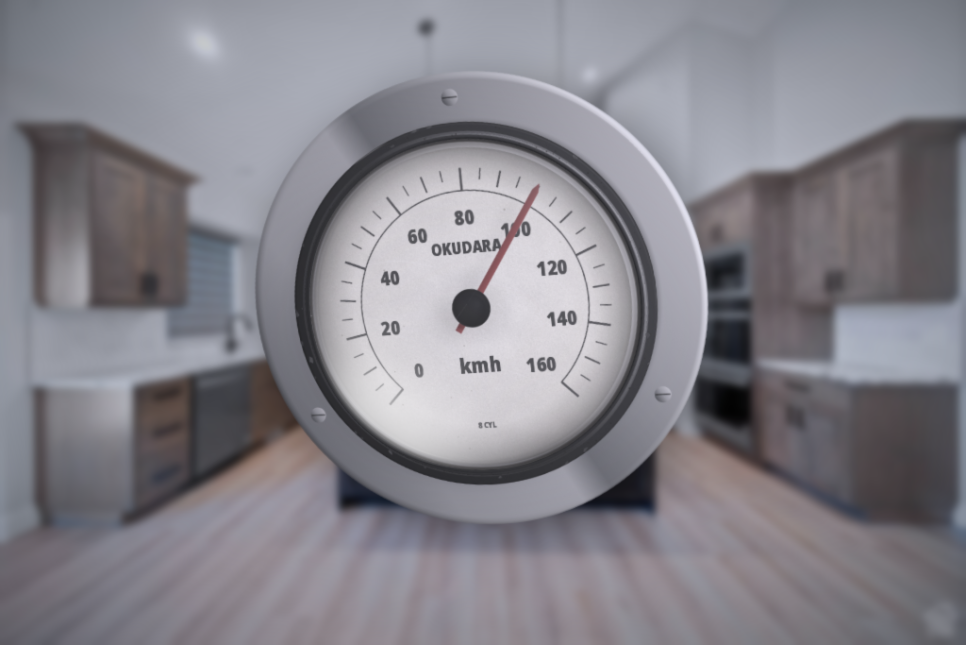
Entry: 100; km/h
